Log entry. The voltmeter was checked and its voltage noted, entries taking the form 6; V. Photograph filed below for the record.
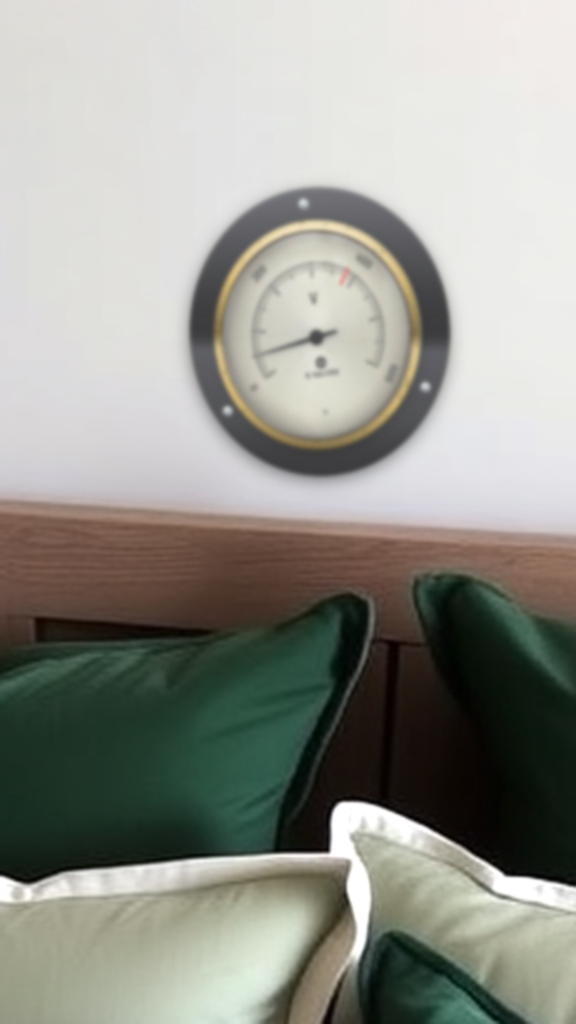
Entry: 50; V
